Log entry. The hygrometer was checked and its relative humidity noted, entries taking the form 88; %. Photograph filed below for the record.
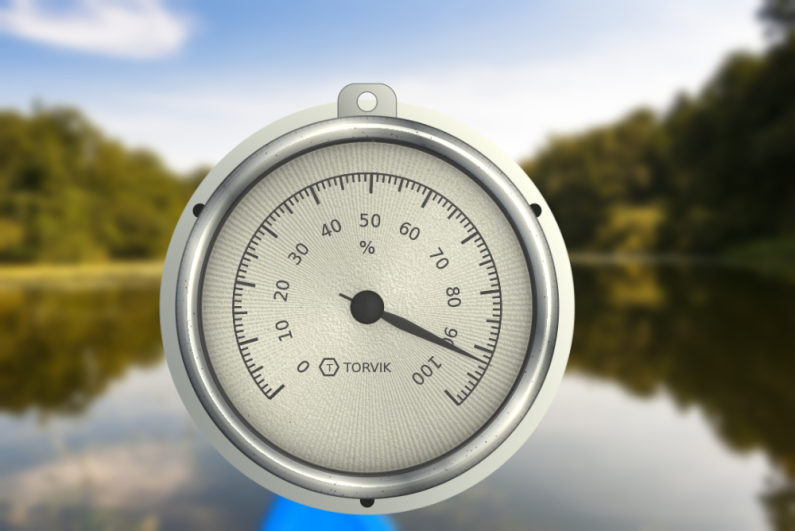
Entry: 92; %
